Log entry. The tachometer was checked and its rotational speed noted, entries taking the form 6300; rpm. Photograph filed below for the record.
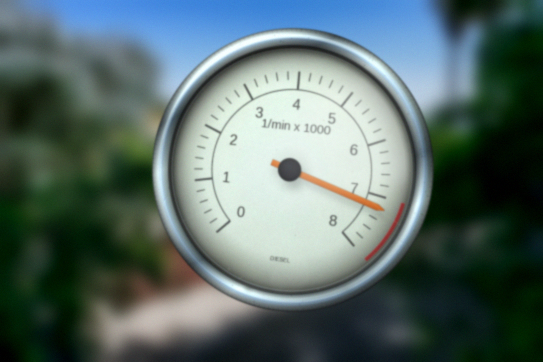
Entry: 7200; rpm
